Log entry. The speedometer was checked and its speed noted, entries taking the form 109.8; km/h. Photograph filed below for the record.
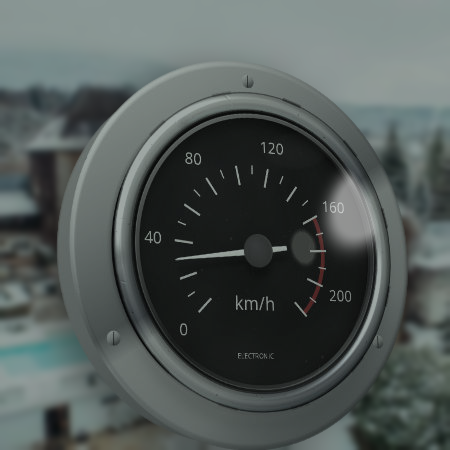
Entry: 30; km/h
